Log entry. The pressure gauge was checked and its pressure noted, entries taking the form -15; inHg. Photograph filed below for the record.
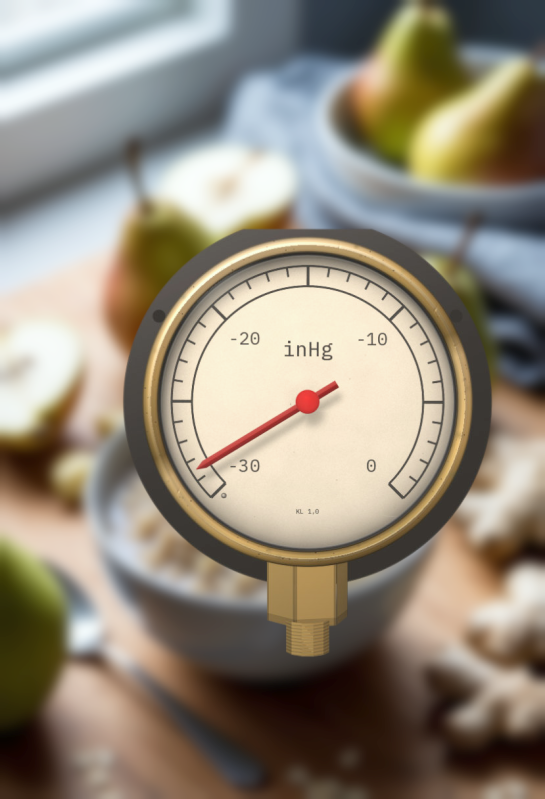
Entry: -28.5; inHg
